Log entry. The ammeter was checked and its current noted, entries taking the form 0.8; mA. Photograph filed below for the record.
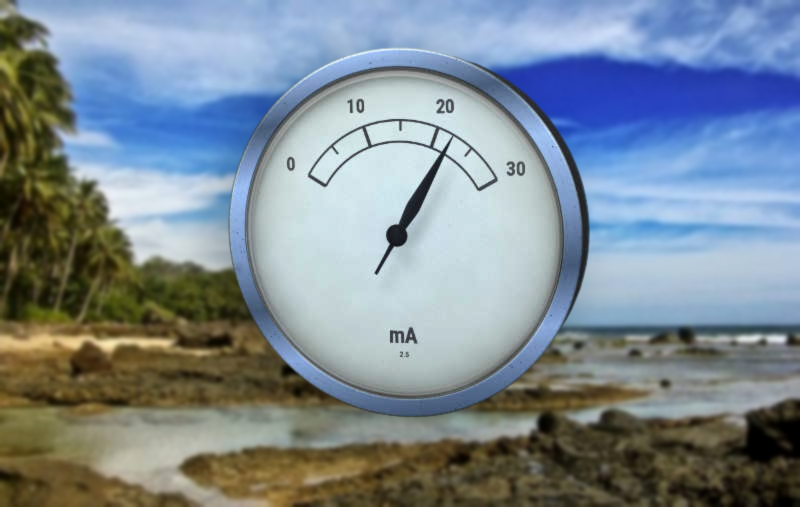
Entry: 22.5; mA
